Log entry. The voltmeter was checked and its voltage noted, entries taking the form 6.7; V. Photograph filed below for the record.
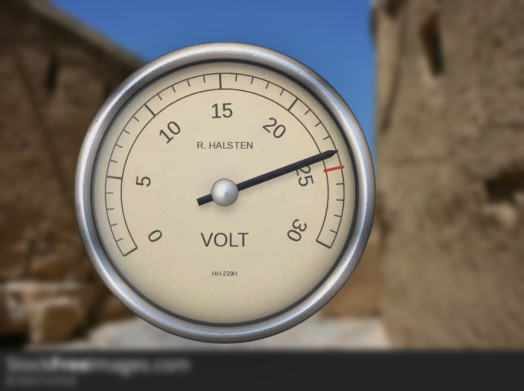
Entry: 24; V
